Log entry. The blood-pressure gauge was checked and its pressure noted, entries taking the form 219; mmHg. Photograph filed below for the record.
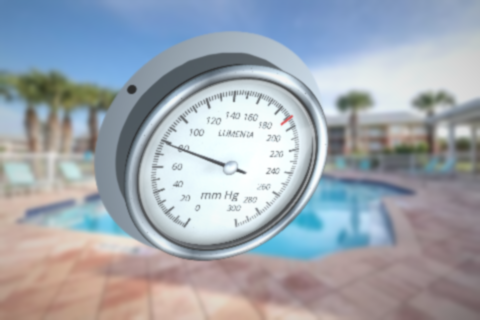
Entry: 80; mmHg
